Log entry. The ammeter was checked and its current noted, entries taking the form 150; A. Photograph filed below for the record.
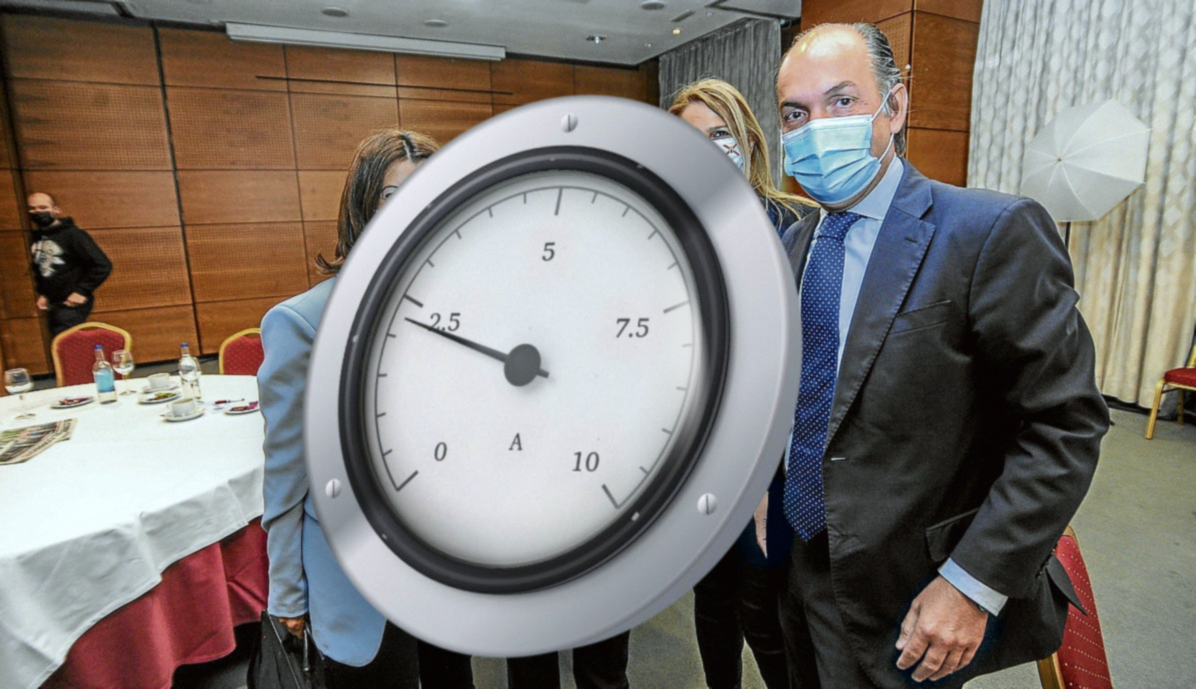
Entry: 2.25; A
